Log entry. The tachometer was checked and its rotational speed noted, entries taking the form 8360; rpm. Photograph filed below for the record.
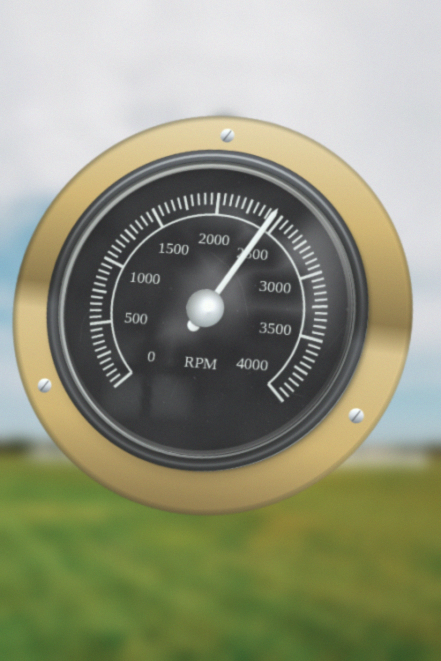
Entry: 2450; rpm
